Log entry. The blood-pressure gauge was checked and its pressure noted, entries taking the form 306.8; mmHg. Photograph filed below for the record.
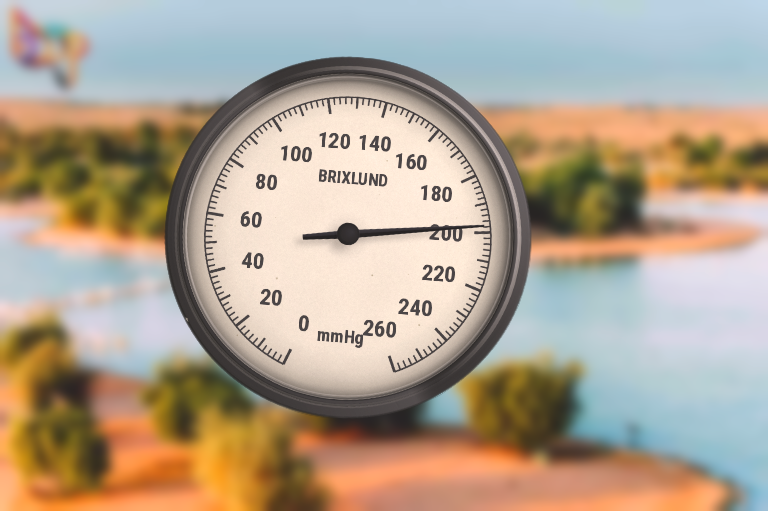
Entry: 198; mmHg
